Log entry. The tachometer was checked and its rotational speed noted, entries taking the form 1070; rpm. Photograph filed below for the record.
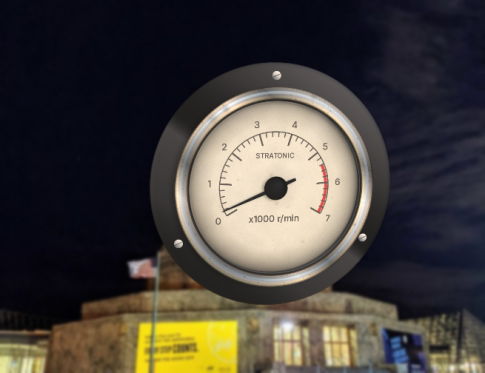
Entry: 200; rpm
